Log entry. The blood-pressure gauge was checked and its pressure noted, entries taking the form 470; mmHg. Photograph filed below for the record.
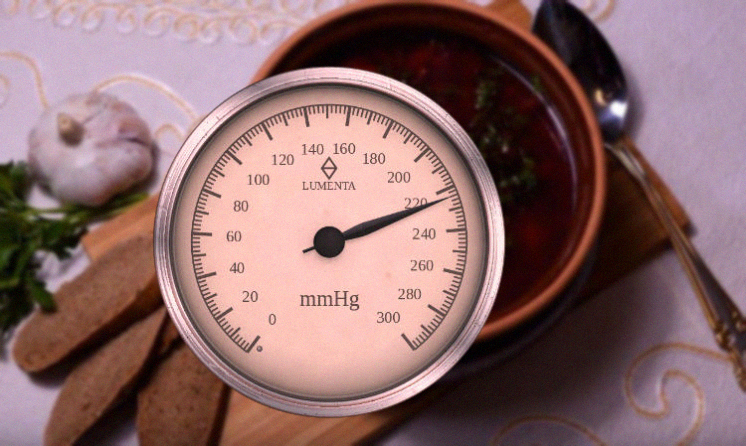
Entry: 224; mmHg
